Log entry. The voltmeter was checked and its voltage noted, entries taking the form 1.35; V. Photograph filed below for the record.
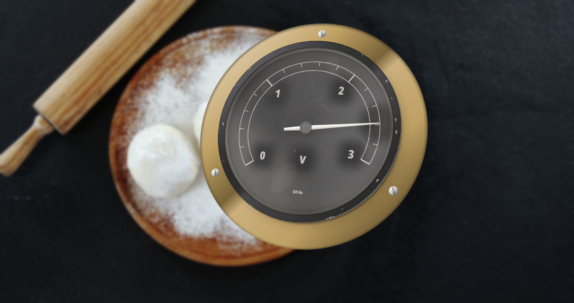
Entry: 2.6; V
